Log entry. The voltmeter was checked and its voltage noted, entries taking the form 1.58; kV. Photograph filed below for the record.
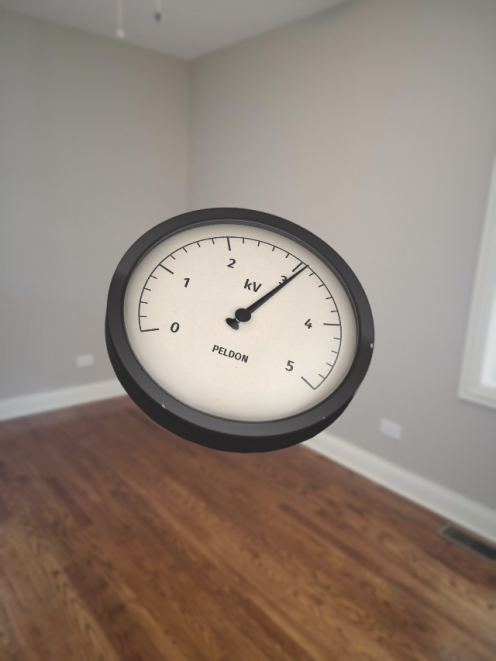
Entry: 3.1; kV
